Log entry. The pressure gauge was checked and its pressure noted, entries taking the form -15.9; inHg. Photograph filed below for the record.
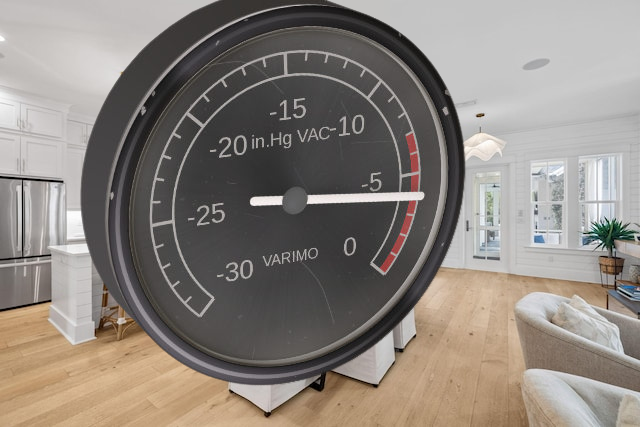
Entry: -4; inHg
